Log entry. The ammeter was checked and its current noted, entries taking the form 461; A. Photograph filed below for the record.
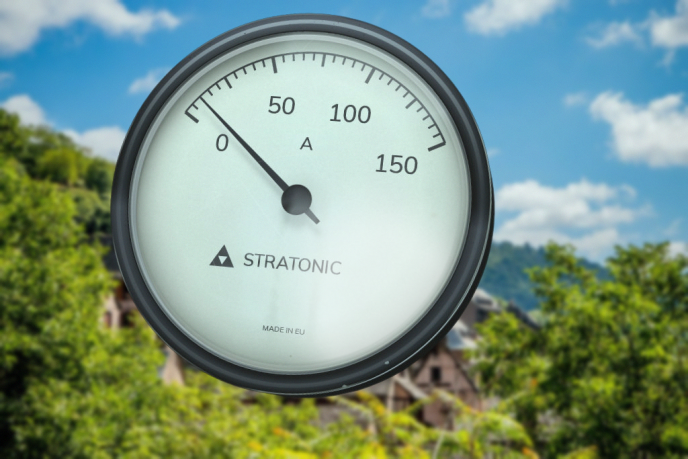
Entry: 10; A
